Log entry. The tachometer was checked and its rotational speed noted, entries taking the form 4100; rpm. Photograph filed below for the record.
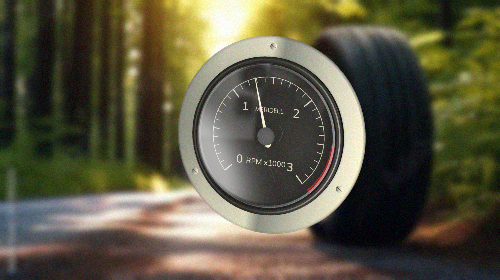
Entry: 1300; rpm
